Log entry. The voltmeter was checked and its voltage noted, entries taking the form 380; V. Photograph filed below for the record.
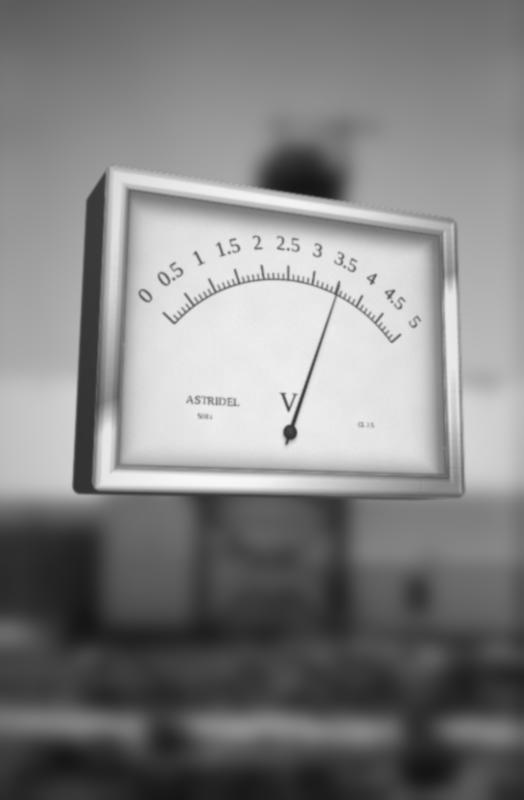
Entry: 3.5; V
